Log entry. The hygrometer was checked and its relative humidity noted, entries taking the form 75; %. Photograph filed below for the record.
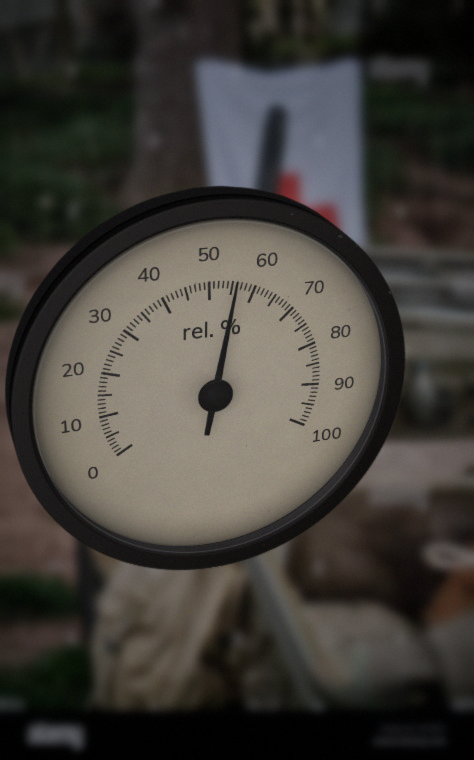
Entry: 55; %
